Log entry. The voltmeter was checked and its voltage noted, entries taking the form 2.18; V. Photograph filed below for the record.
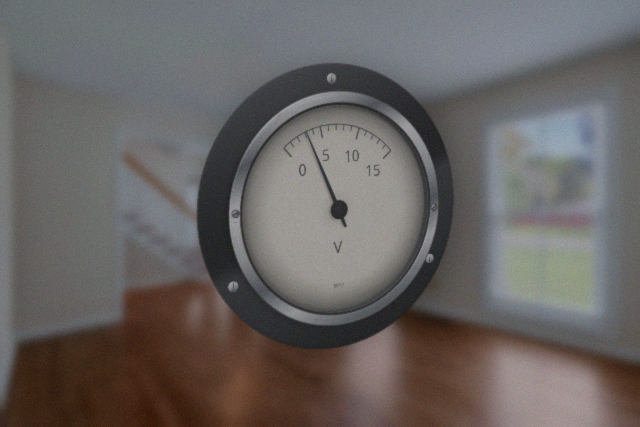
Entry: 3; V
